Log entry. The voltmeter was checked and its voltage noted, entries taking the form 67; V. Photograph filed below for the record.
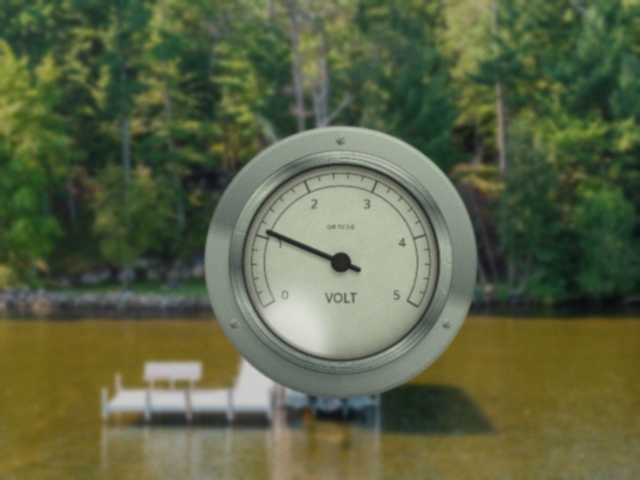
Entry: 1.1; V
